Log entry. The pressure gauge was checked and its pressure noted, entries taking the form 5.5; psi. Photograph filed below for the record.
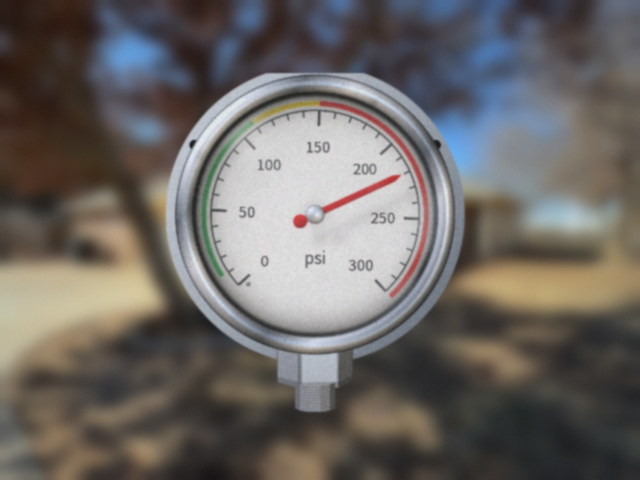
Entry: 220; psi
